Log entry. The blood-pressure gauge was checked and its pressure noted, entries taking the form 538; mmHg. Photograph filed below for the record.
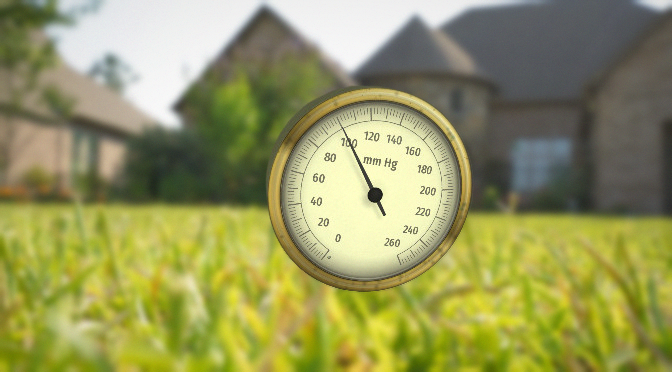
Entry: 100; mmHg
